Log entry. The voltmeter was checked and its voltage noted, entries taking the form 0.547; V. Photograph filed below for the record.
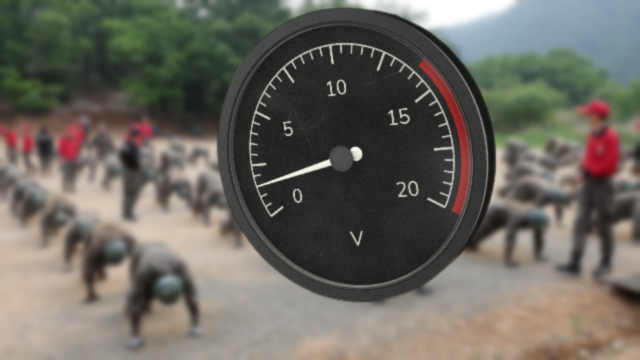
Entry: 1.5; V
